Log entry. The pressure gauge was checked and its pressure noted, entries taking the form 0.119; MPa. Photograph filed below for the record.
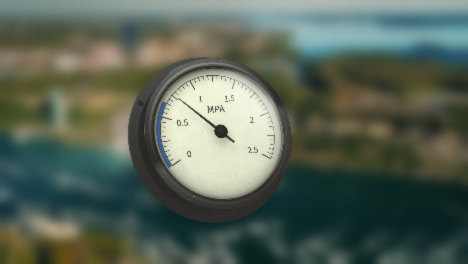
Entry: 0.75; MPa
